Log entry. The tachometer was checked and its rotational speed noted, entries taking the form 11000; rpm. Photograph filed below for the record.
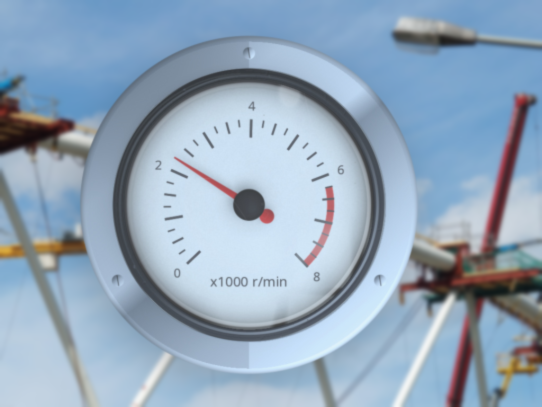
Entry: 2250; rpm
